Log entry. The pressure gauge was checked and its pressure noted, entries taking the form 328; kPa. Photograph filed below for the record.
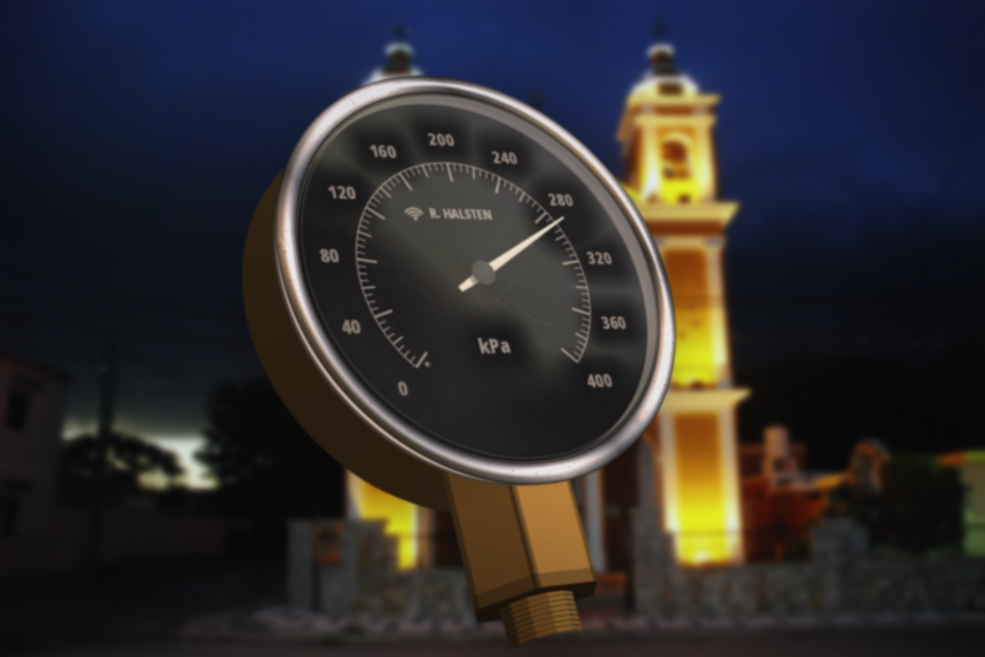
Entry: 290; kPa
